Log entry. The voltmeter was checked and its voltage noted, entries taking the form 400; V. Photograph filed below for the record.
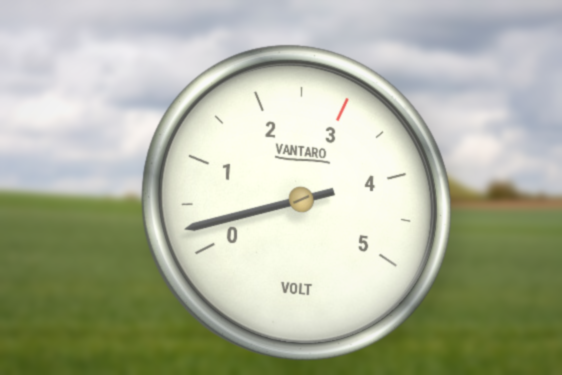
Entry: 0.25; V
